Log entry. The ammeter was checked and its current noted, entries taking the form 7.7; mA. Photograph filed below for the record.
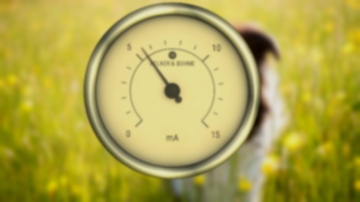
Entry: 5.5; mA
